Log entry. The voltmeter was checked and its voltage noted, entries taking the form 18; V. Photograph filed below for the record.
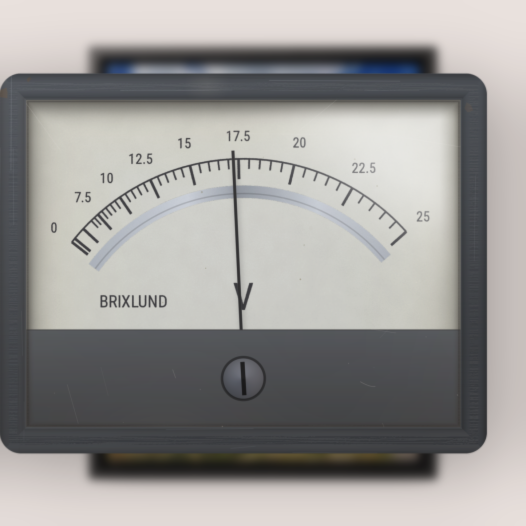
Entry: 17.25; V
